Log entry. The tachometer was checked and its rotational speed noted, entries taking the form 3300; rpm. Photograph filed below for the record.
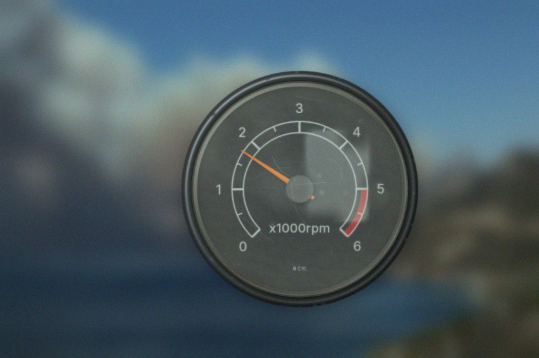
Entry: 1750; rpm
